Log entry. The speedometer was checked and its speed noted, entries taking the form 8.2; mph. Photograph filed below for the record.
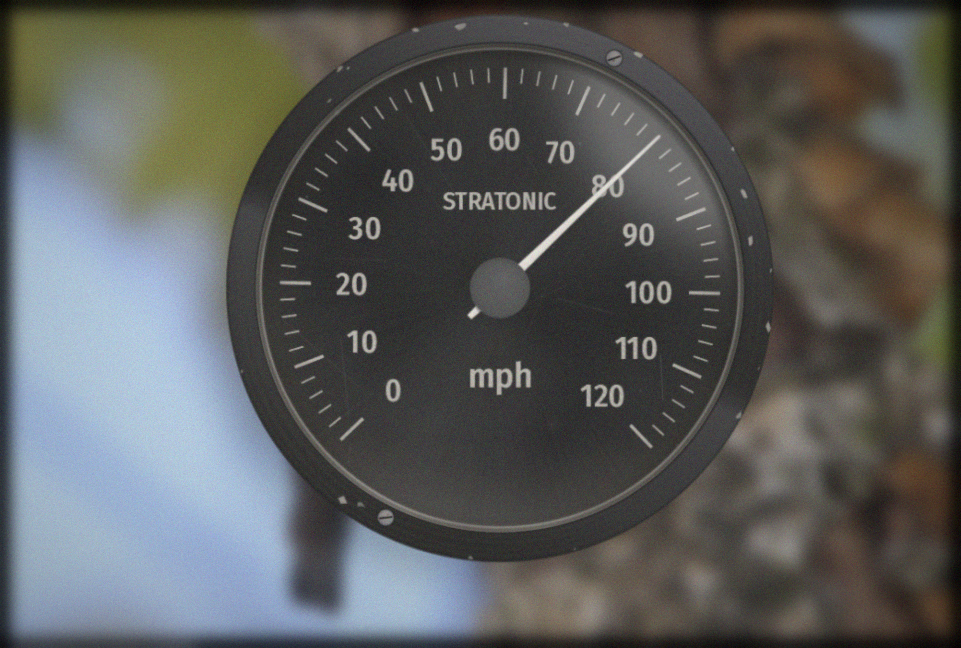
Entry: 80; mph
